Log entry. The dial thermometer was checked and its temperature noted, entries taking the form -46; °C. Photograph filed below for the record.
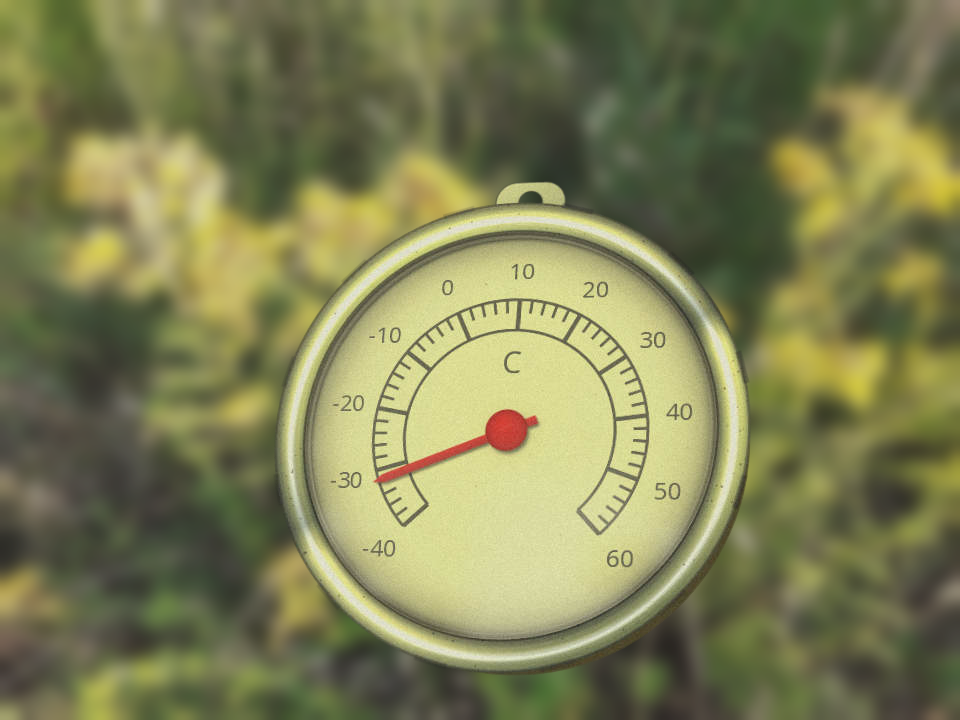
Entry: -32; °C
